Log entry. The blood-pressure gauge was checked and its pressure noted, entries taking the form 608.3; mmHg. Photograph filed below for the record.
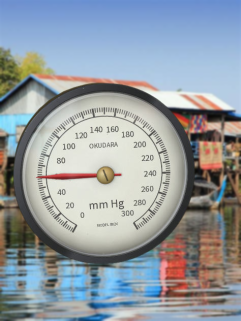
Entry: 60; mmHg
